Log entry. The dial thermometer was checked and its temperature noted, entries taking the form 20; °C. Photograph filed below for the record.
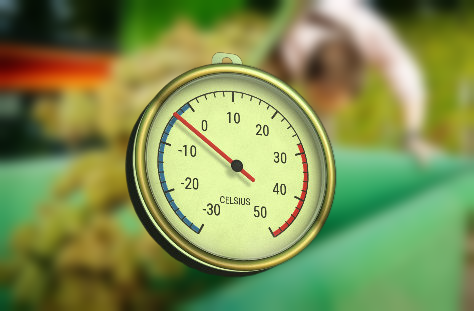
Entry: -4; °C
